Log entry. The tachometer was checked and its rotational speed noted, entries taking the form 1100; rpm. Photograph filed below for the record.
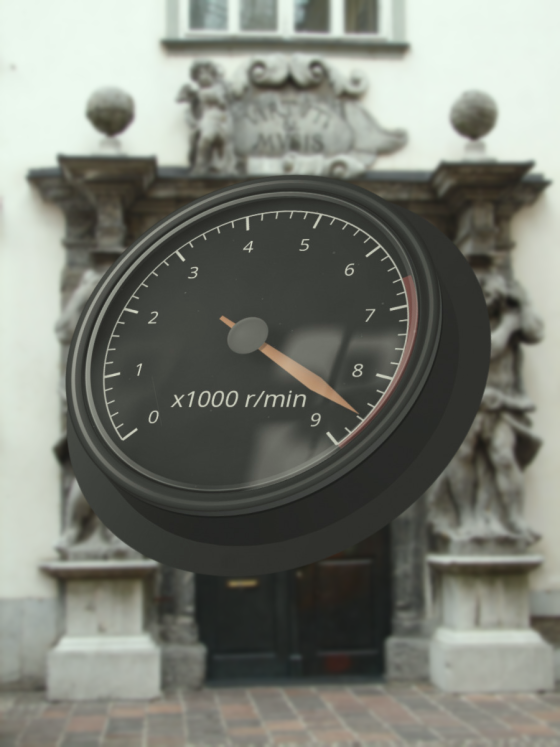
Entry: 8600; rpm
